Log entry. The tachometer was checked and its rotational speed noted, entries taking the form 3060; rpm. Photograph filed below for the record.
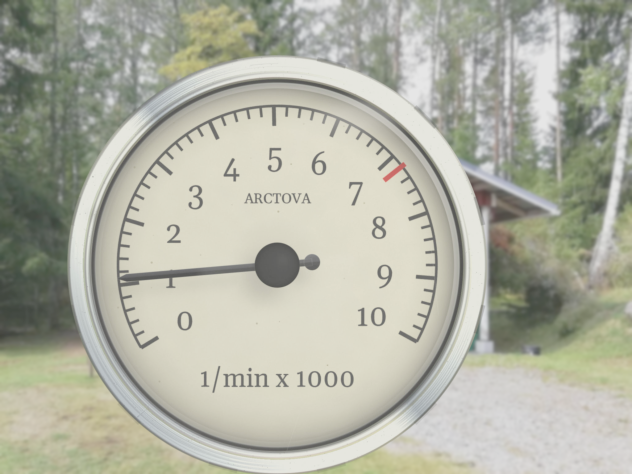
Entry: 1100; rpm
